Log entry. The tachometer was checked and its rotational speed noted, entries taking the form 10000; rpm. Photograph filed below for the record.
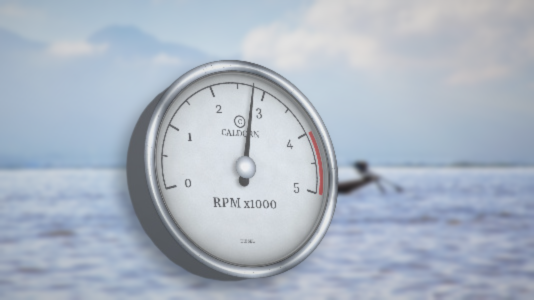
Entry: 2750; rpm
